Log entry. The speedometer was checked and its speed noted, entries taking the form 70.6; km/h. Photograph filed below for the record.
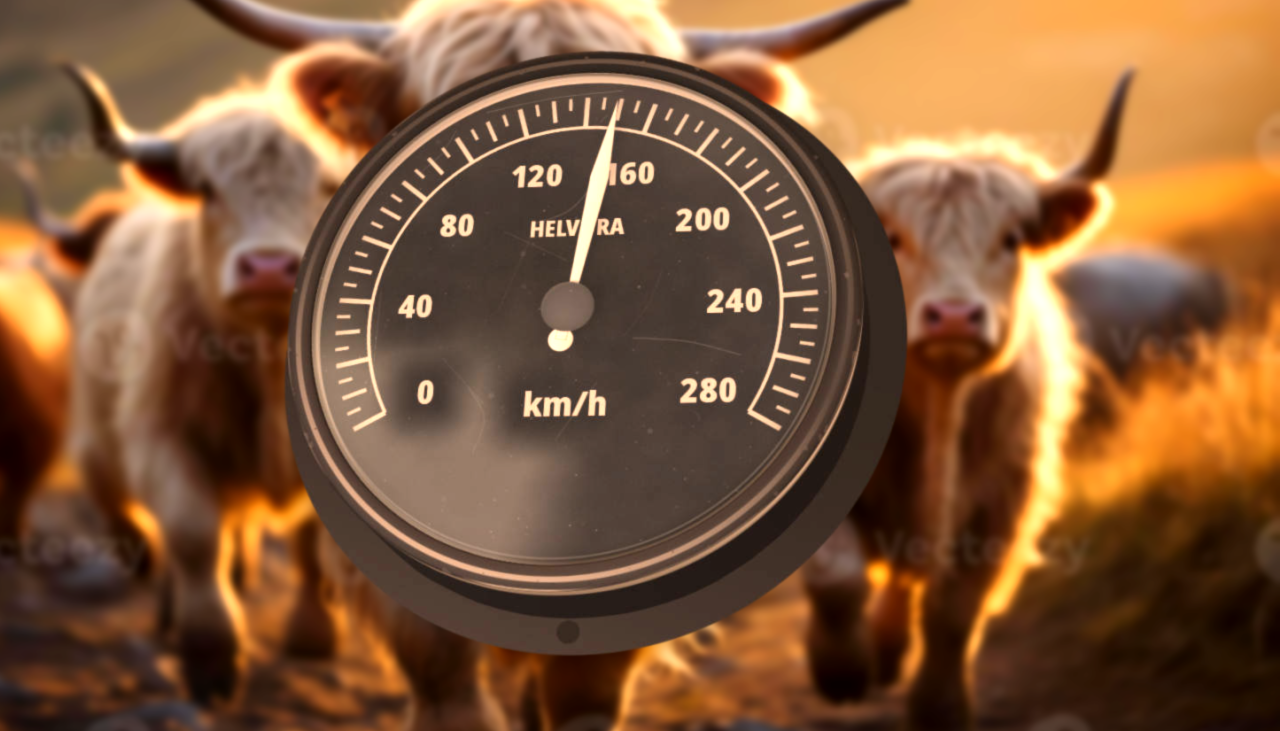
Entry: 150; km/h
